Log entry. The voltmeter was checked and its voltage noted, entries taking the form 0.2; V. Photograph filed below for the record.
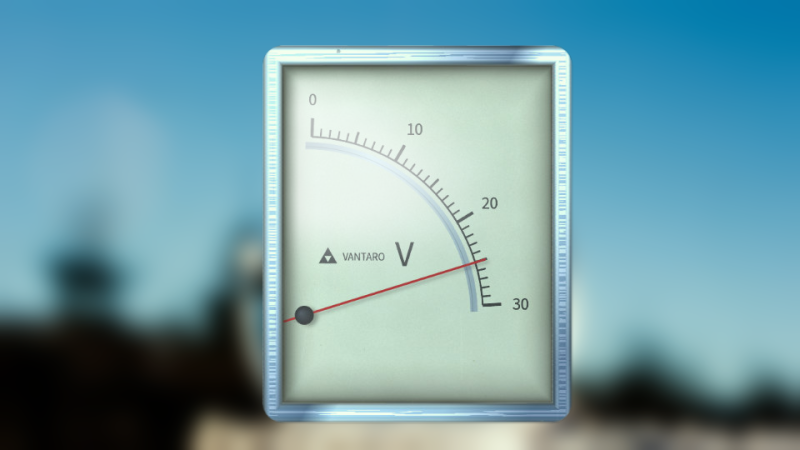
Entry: 25; V
